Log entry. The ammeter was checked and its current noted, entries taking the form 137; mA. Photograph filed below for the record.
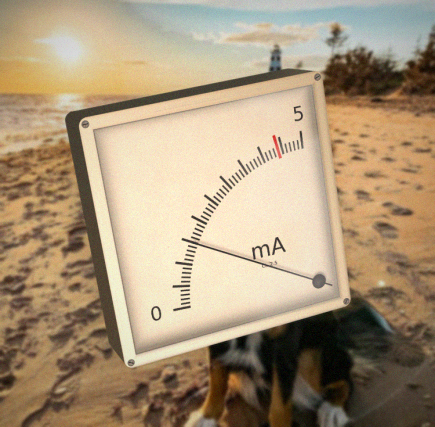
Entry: 1.5; mA
